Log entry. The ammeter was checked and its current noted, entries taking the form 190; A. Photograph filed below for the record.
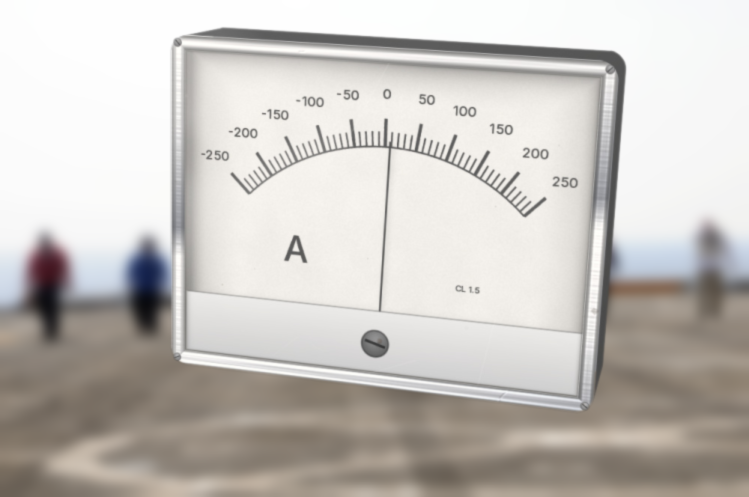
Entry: 10; A
